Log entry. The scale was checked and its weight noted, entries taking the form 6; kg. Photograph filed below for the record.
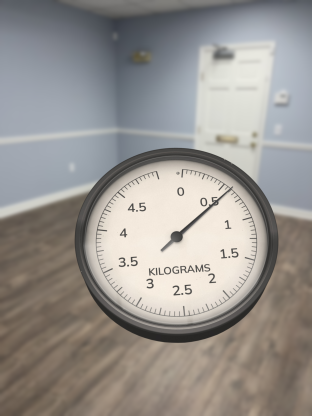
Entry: 0.6; kg
